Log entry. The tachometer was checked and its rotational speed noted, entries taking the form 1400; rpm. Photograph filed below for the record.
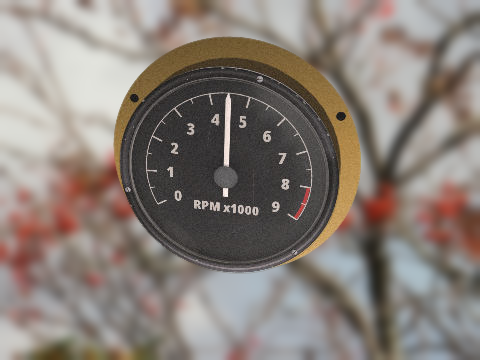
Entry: 4500; rpm
